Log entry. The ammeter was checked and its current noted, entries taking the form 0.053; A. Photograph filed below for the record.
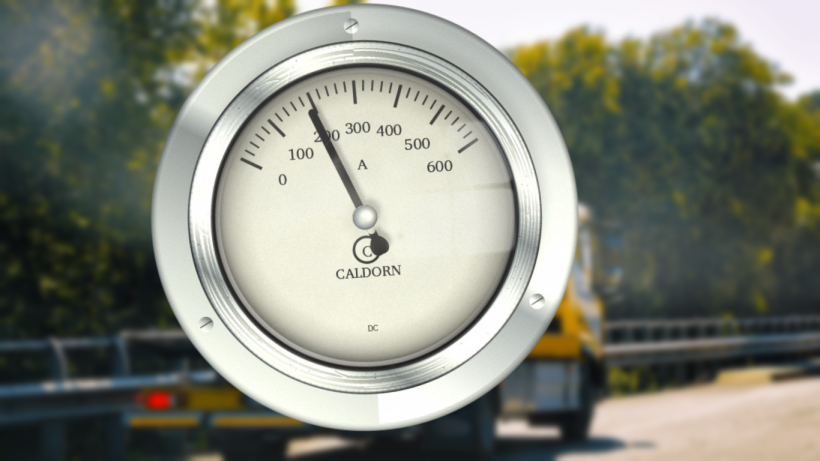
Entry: 190; A
